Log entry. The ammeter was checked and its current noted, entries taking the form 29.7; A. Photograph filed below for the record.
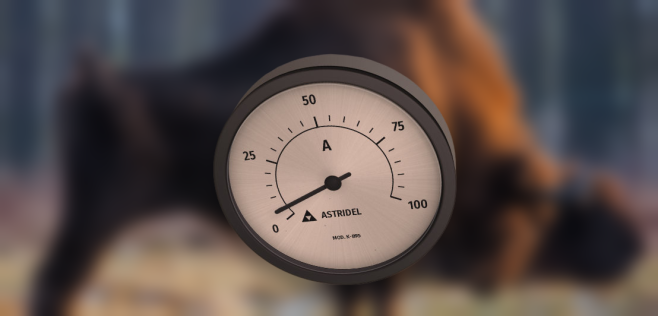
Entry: 5; A
